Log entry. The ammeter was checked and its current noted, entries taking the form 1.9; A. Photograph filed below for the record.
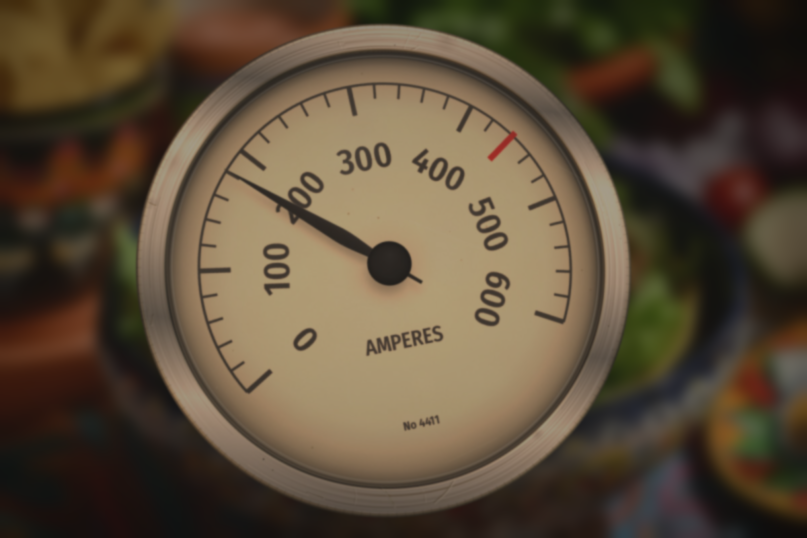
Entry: 180; A
